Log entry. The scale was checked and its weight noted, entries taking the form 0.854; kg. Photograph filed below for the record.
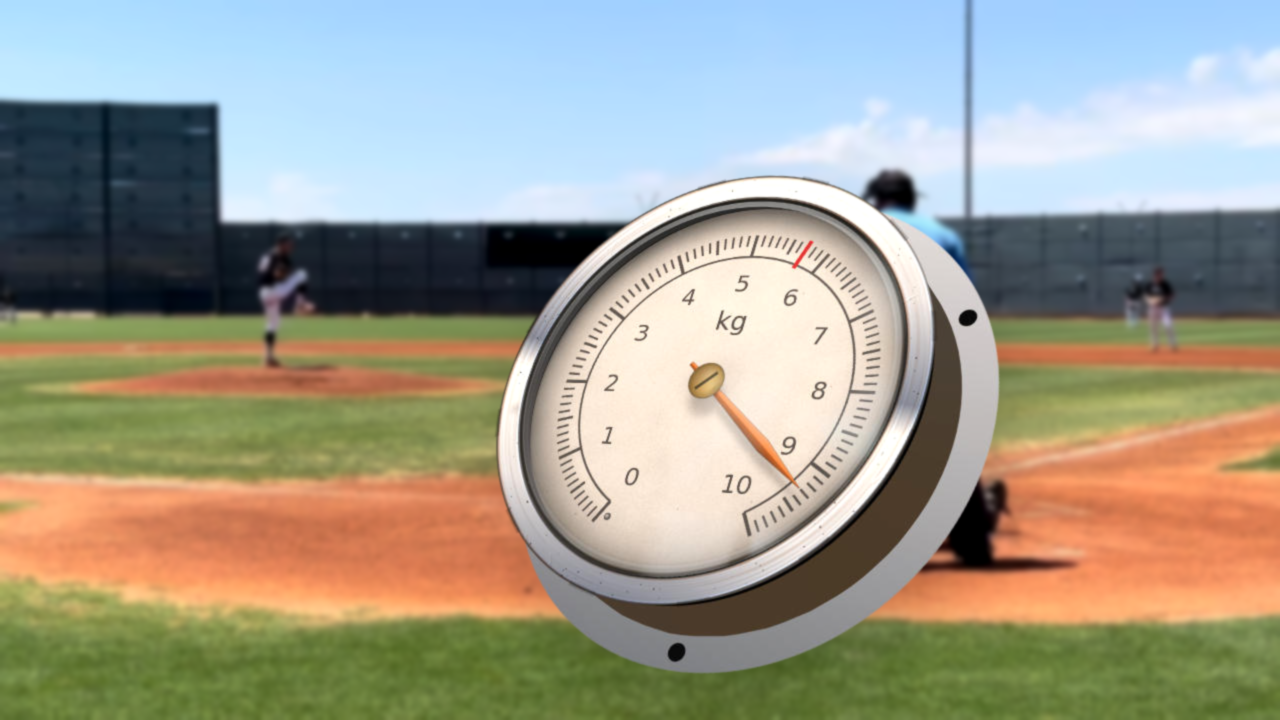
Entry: 9.3; kg
